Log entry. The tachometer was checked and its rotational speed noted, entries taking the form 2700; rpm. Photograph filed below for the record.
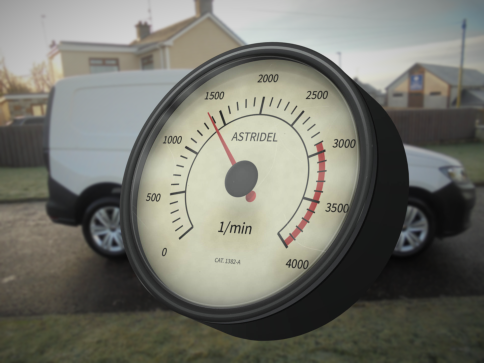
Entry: 1400; rpm
